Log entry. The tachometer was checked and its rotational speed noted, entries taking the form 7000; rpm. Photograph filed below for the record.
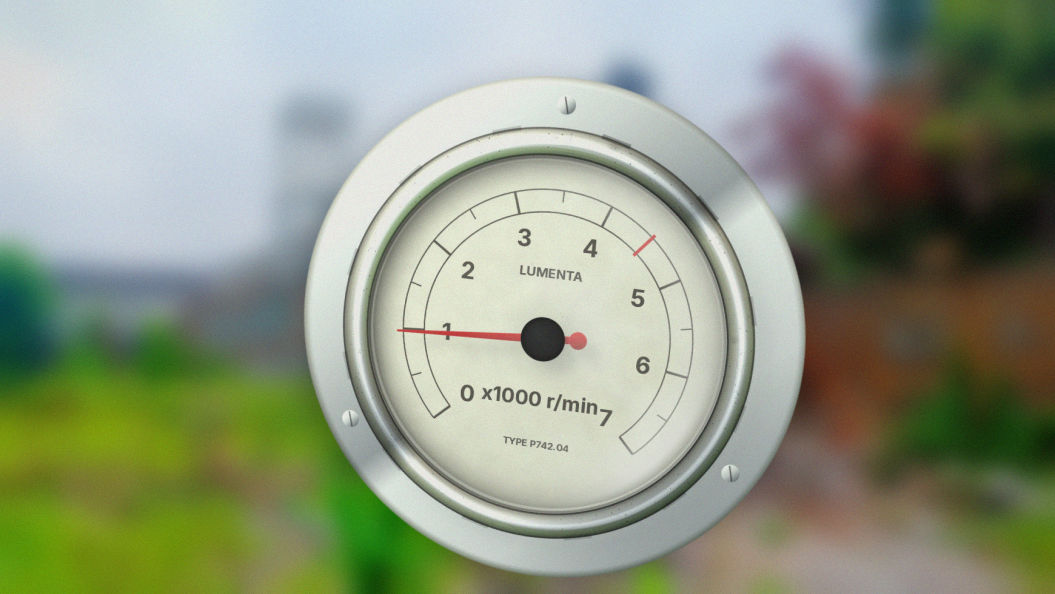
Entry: 1000; rpm
